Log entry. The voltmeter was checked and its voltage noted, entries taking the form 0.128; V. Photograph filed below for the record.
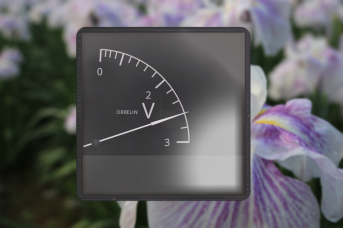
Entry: 2.6; V
